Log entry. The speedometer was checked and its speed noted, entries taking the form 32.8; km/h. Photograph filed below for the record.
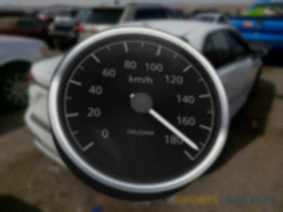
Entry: 175; km/h
